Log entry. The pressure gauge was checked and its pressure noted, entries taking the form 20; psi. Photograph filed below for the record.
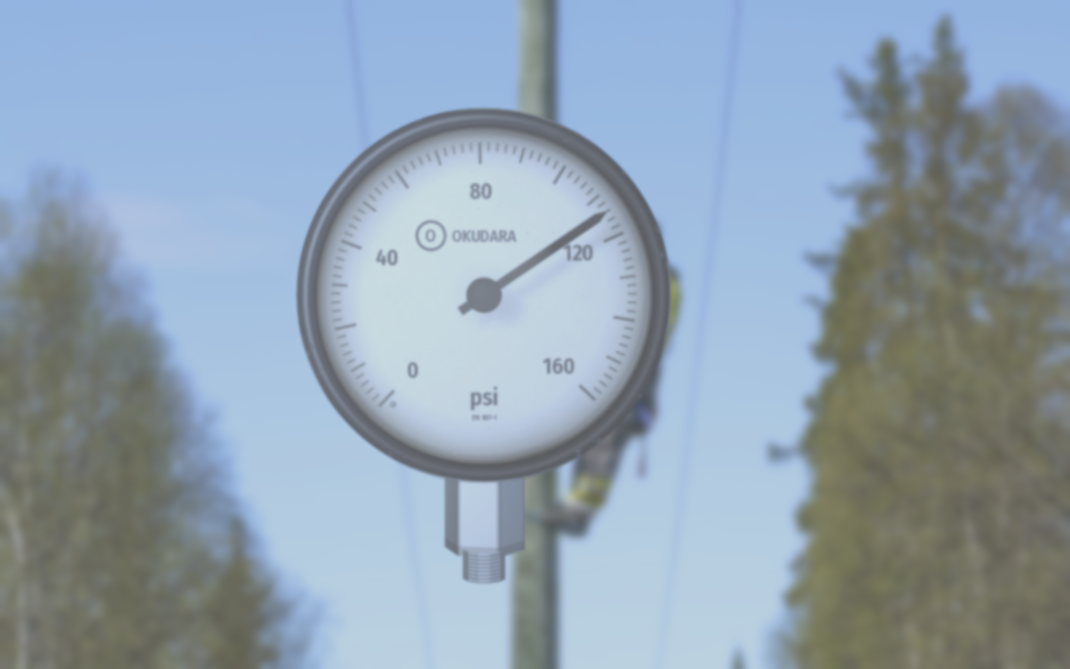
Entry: 114; psi
